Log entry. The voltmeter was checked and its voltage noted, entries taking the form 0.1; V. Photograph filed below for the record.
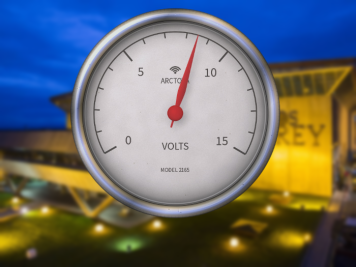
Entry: 8.5; V
